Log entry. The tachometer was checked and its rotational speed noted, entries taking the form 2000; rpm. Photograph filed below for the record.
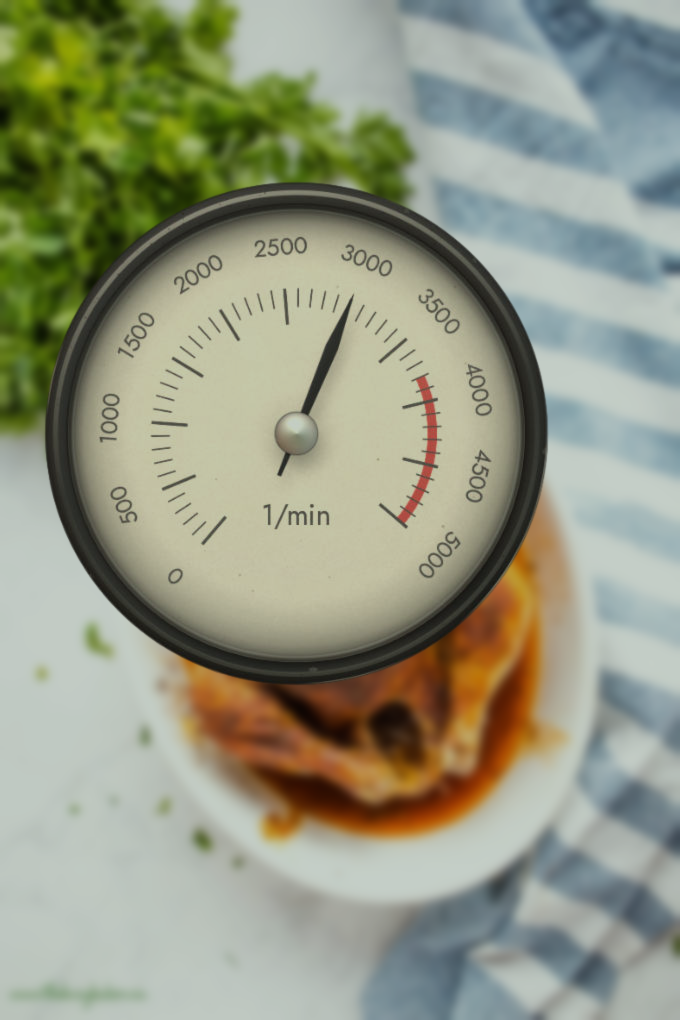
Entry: 3000; rpm
